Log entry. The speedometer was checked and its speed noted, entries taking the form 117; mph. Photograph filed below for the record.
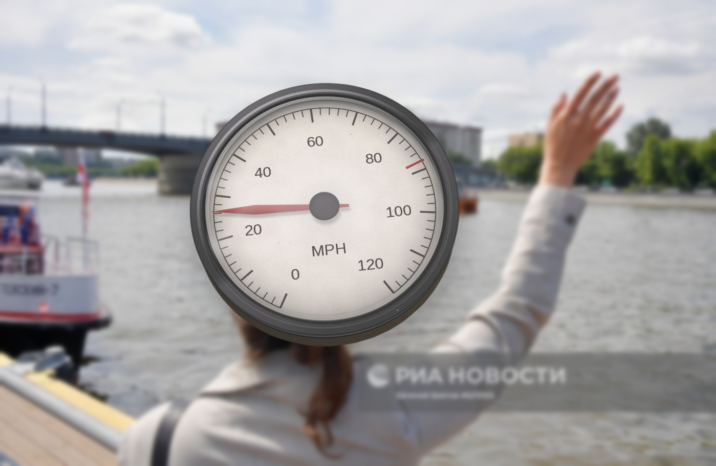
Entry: 26; mph
